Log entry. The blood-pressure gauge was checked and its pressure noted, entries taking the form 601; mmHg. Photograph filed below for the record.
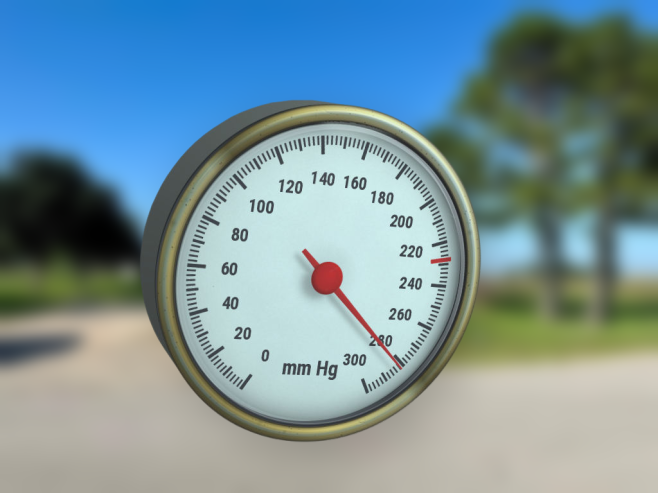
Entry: 282; mmHg
